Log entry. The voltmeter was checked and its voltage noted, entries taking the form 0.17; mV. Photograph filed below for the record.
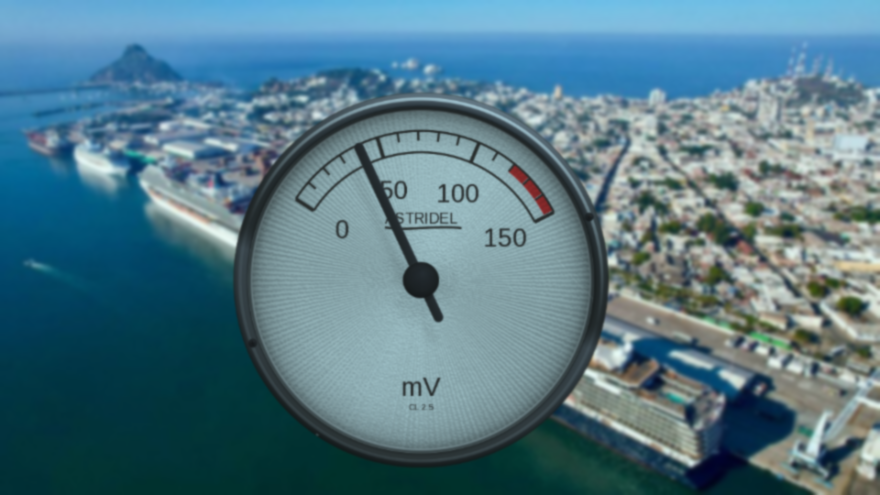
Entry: 40; mV
